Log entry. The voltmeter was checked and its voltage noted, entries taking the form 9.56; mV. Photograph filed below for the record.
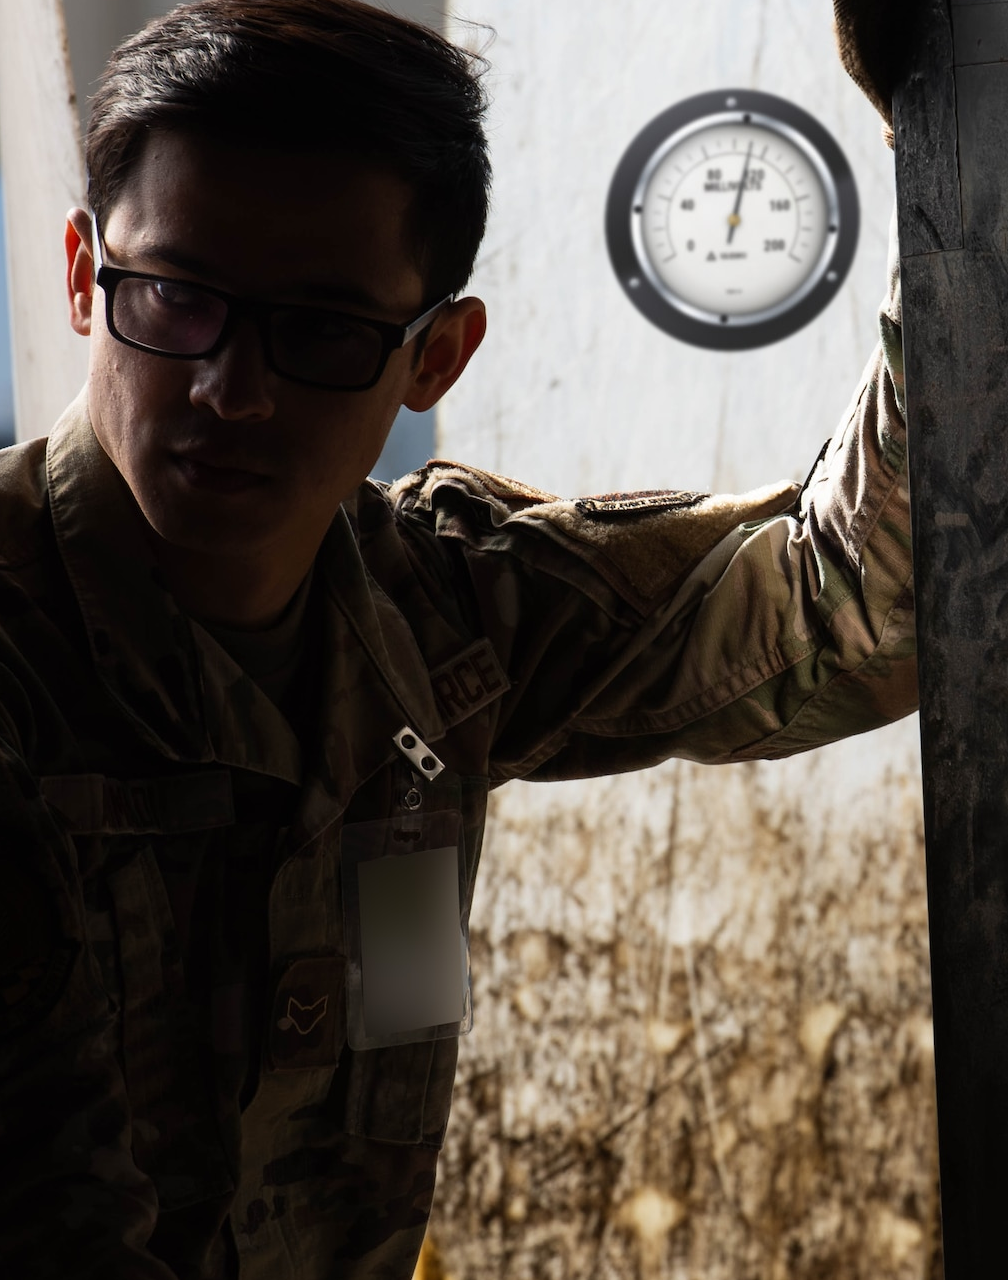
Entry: 110; mV
